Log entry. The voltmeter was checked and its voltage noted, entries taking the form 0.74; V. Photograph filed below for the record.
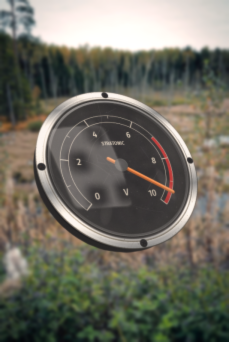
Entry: 9.5; V
